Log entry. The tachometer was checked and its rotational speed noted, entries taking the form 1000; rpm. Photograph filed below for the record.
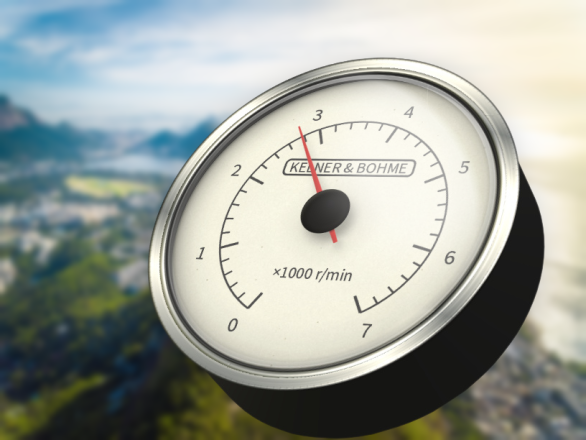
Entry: 2800; rpm
